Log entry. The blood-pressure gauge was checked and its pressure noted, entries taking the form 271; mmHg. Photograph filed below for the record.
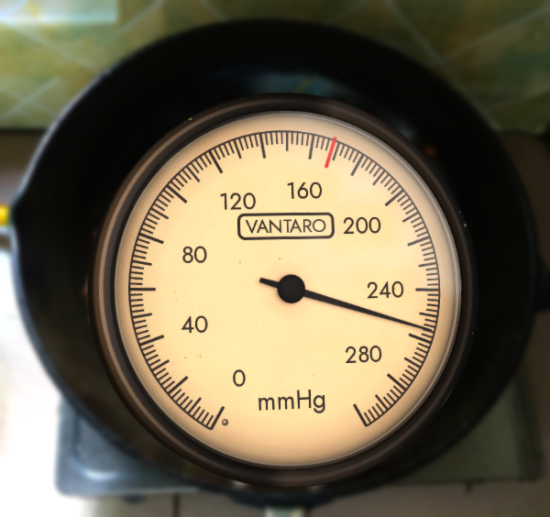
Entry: 256; mmHg
